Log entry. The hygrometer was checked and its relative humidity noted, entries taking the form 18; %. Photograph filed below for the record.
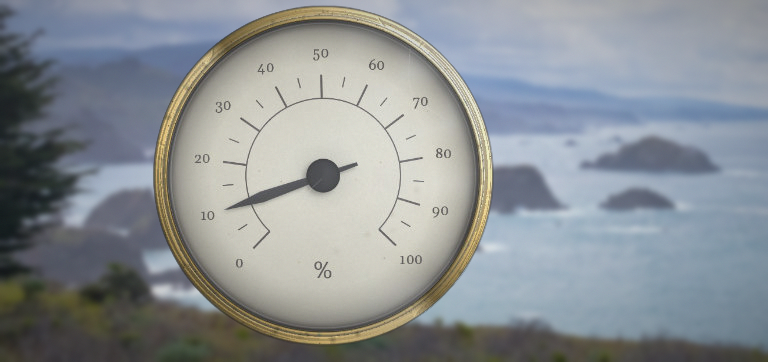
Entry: 10; %
